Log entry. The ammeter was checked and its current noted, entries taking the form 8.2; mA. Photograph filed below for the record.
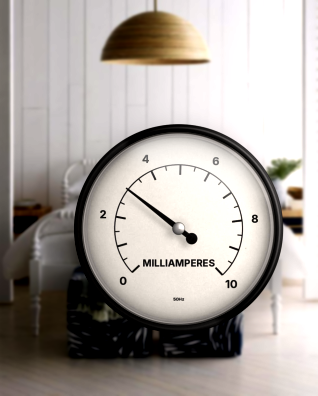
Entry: 3; mA
